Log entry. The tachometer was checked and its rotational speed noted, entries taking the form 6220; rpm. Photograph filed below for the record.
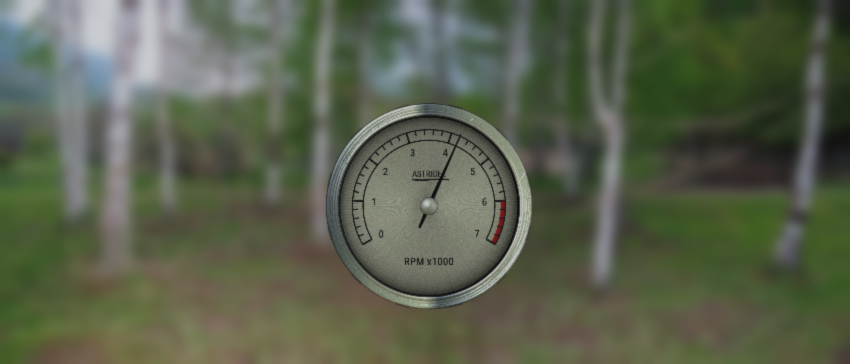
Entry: 4200; rpm
